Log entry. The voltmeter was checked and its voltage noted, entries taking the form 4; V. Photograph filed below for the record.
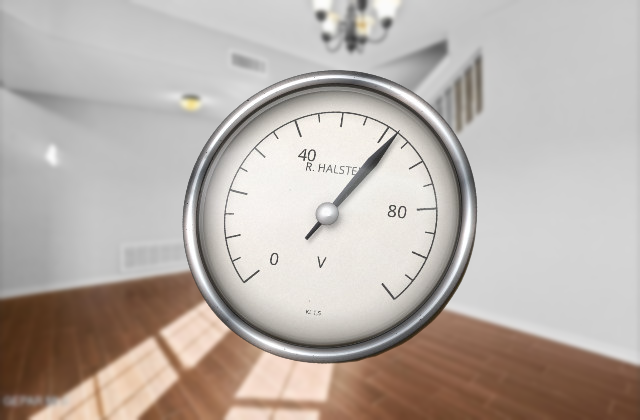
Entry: 62.5; V
